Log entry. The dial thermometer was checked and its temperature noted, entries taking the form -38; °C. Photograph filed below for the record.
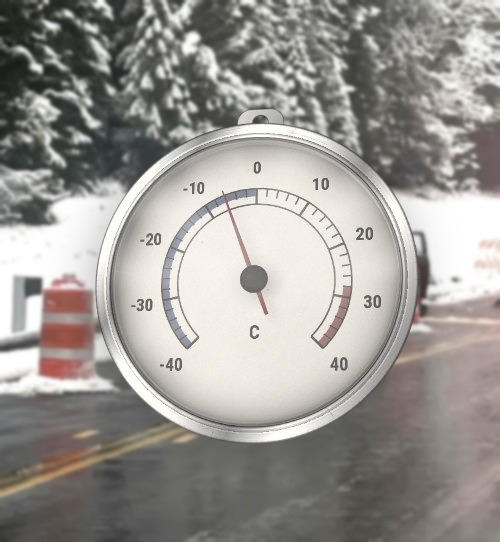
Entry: -6; °C
